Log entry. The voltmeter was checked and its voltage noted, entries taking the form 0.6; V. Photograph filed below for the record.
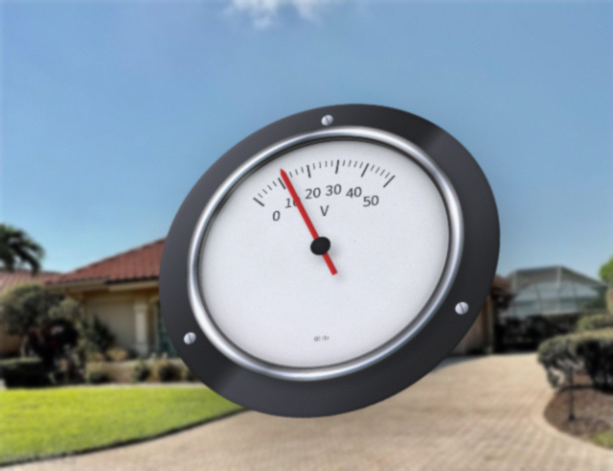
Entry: 12; V
